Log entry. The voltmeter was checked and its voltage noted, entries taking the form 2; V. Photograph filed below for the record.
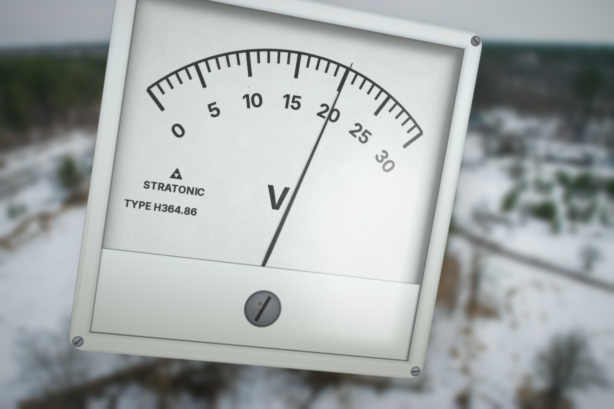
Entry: 20; V
